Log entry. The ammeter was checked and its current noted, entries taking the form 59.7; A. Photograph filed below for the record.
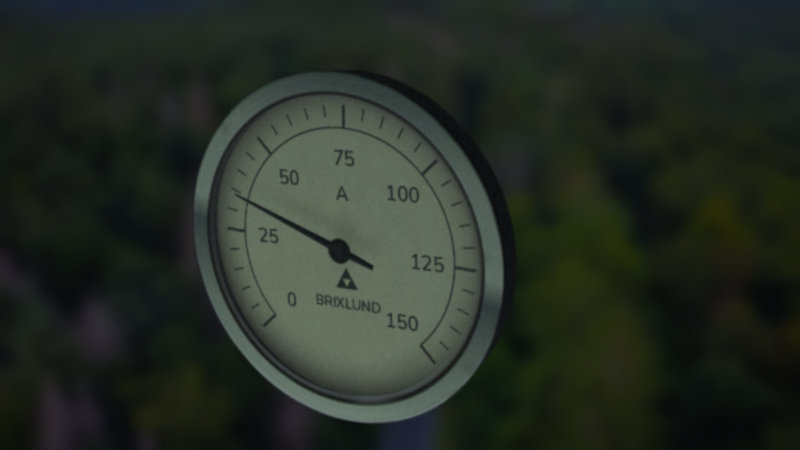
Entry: 35; A
